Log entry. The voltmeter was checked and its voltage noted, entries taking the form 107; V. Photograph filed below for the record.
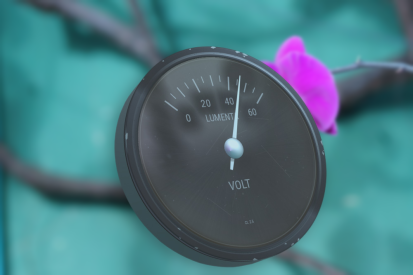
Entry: 45; V
